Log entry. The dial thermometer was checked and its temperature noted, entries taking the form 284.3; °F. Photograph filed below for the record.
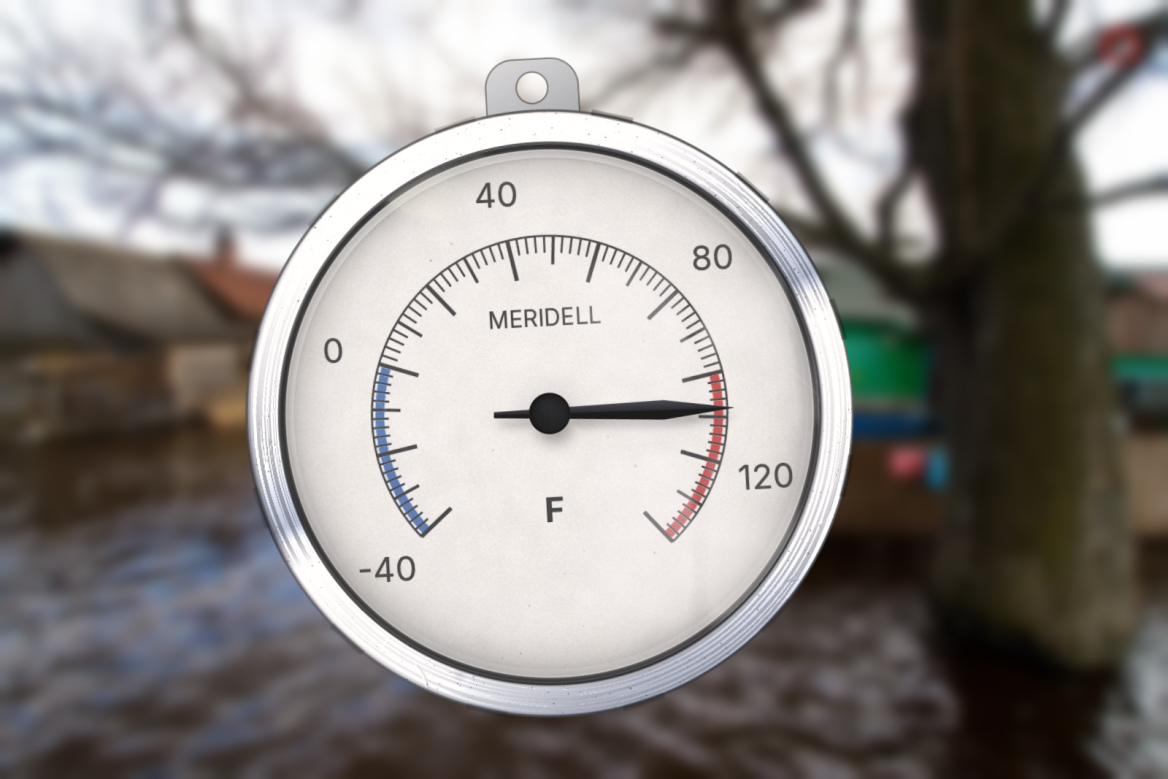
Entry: 108; °F
